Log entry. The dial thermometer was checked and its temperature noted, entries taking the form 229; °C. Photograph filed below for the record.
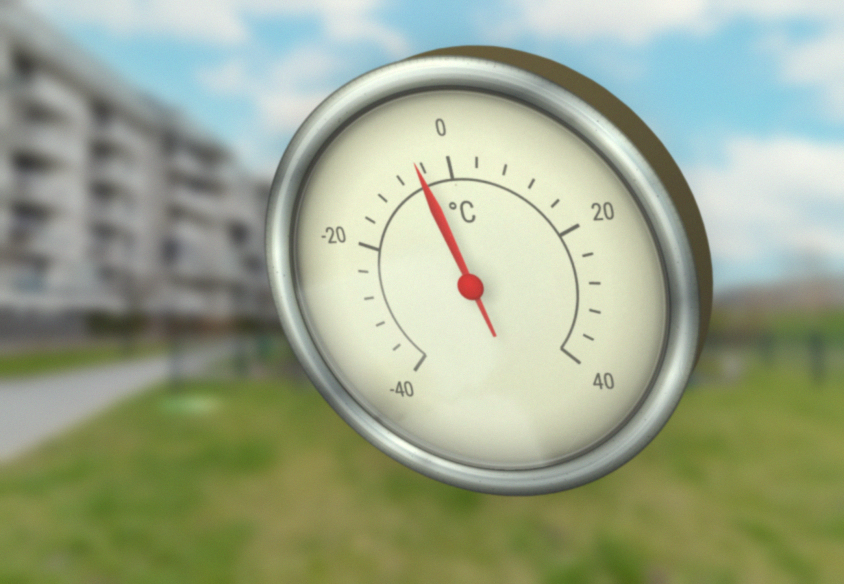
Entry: -4; °C
